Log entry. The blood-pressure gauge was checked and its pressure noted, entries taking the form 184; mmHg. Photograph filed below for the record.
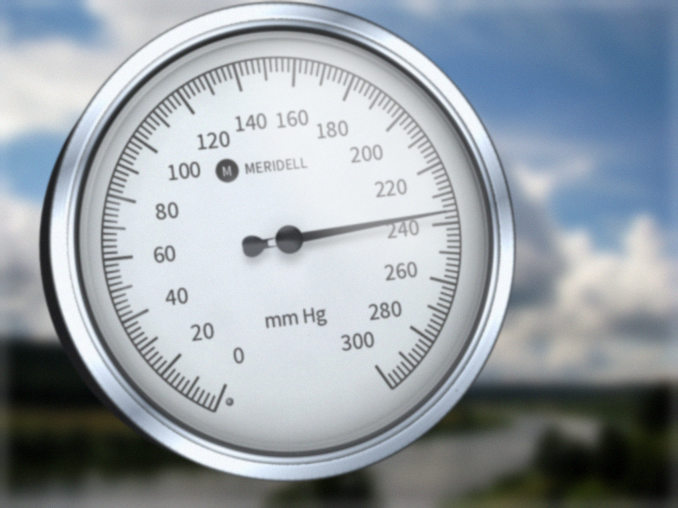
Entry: 236; mmHg
